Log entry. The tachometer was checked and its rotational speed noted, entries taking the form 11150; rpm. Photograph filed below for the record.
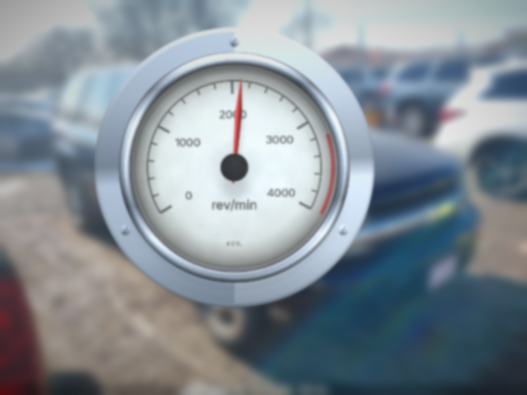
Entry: 2100; rpm
